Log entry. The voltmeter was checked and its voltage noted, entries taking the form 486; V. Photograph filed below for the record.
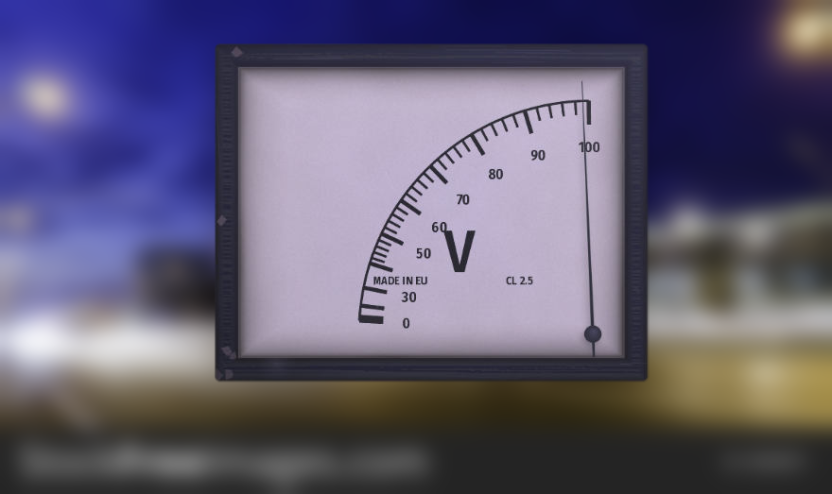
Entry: 99; V
